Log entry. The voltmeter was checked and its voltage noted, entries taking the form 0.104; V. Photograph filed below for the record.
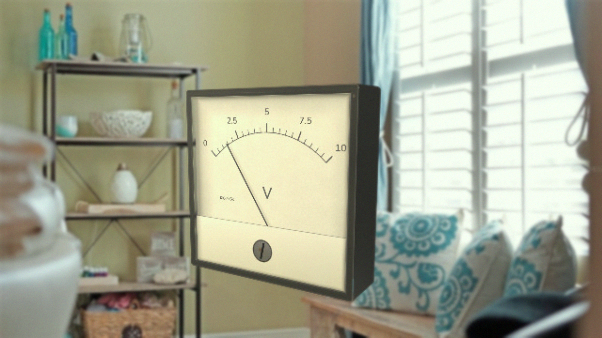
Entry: 1.5; V
